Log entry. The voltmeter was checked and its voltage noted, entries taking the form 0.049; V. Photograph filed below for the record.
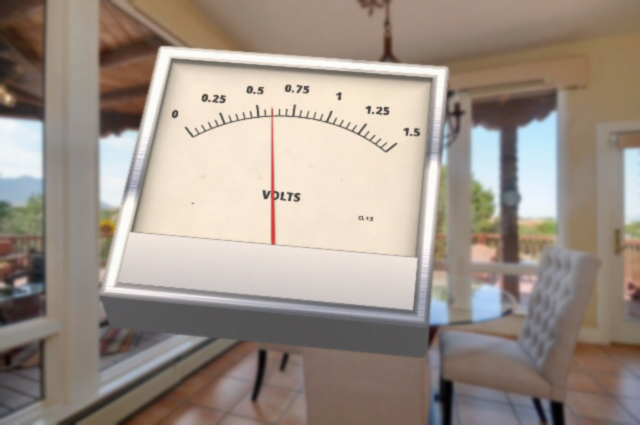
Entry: 0.6; V
